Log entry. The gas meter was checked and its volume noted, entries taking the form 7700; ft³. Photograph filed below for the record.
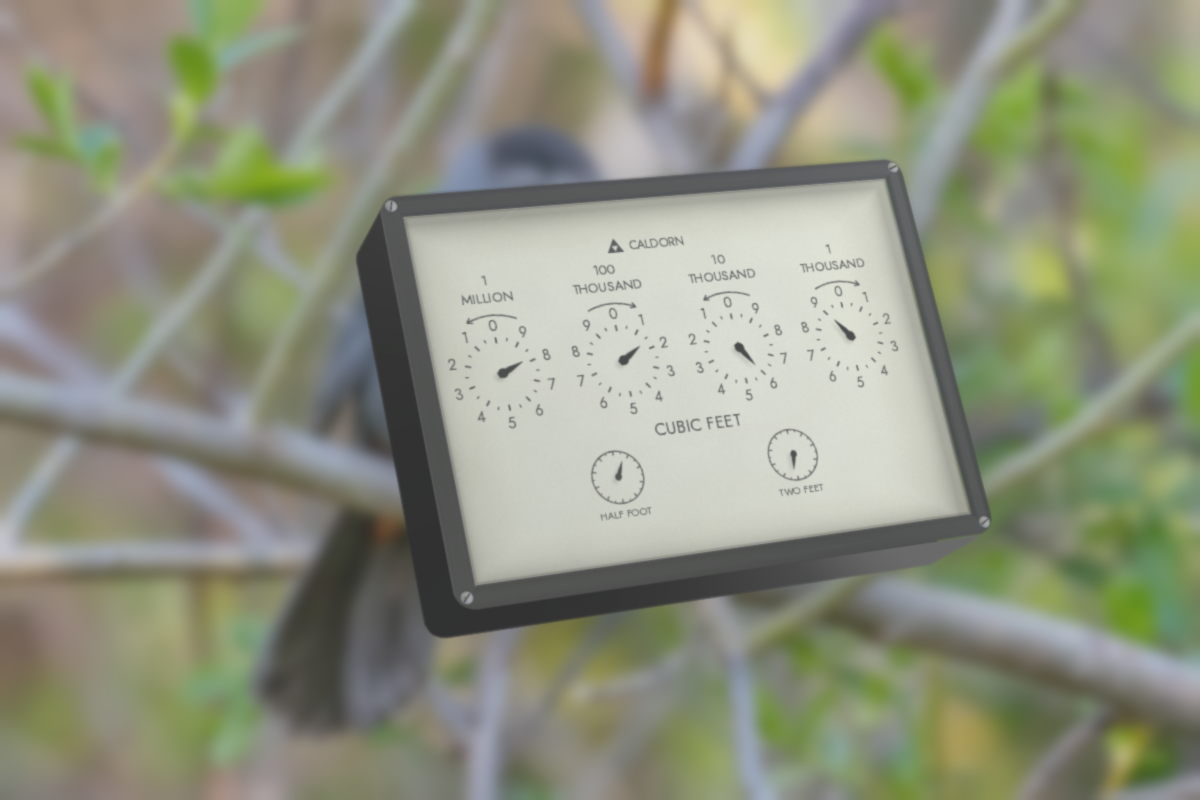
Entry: 815900; ft³
